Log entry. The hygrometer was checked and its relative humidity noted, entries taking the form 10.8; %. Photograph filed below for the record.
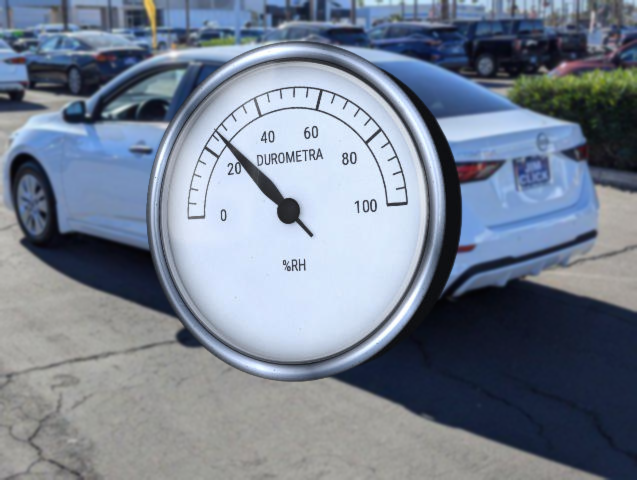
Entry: 26; %
